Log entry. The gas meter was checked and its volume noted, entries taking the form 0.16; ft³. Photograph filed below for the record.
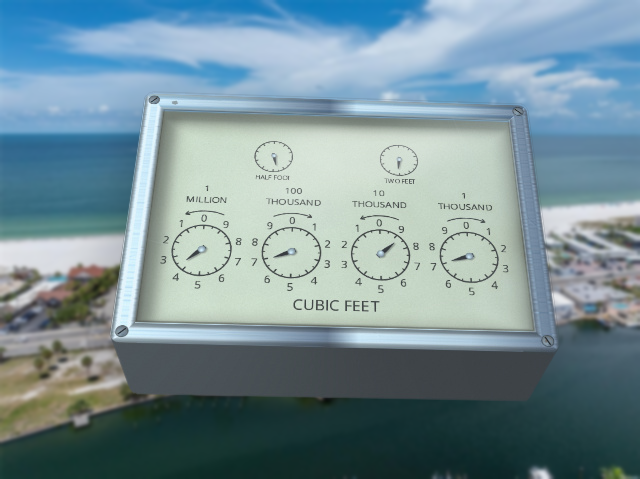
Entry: 368700; ft³
